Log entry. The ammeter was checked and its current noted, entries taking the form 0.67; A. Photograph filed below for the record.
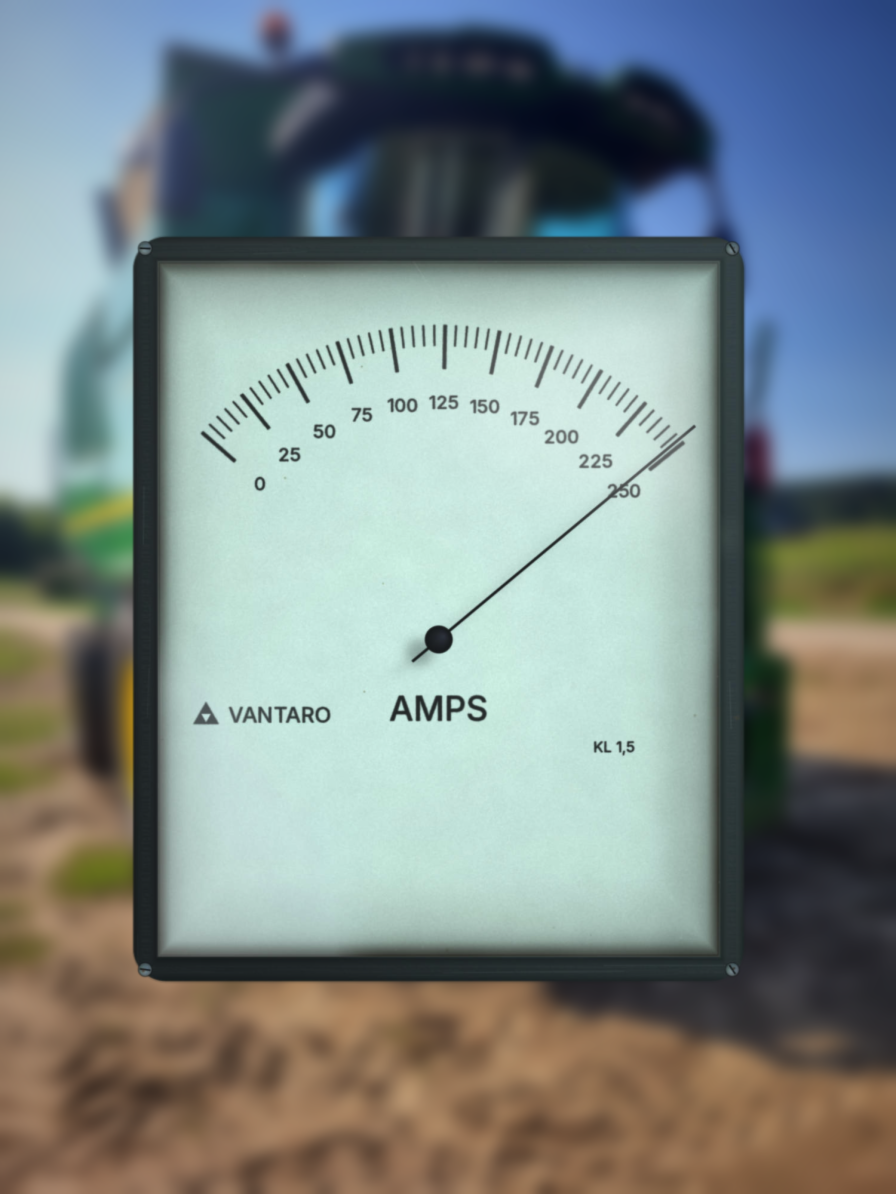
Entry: 247.5; A
